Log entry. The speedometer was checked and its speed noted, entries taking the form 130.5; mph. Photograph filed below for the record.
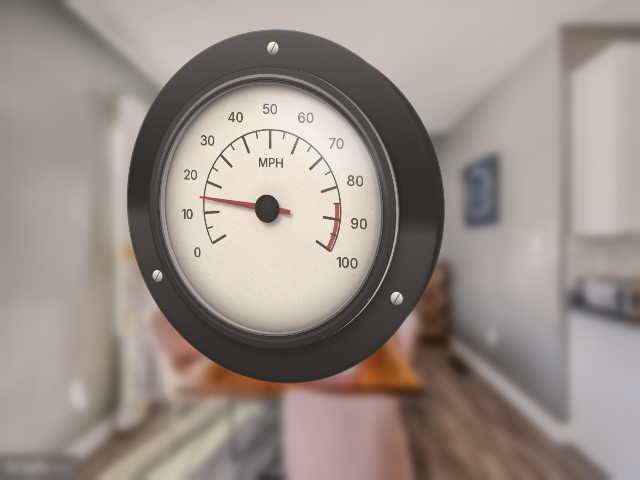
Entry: 15; mph
